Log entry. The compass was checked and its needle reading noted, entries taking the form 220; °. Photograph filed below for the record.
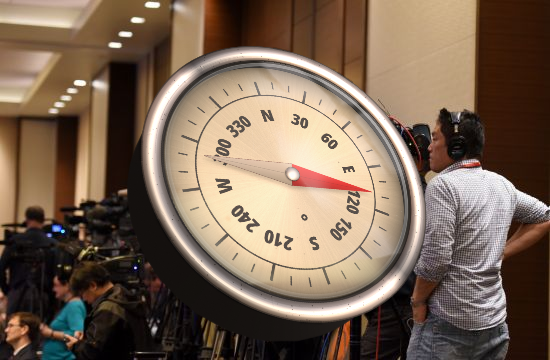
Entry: 110; °
